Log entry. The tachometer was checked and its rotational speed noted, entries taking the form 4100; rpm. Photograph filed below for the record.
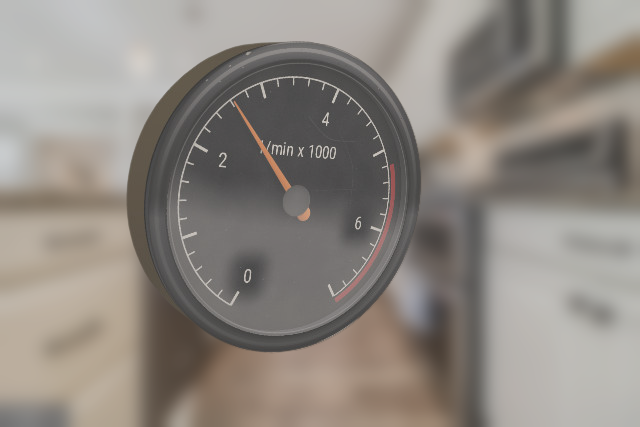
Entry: 2600; rpm
